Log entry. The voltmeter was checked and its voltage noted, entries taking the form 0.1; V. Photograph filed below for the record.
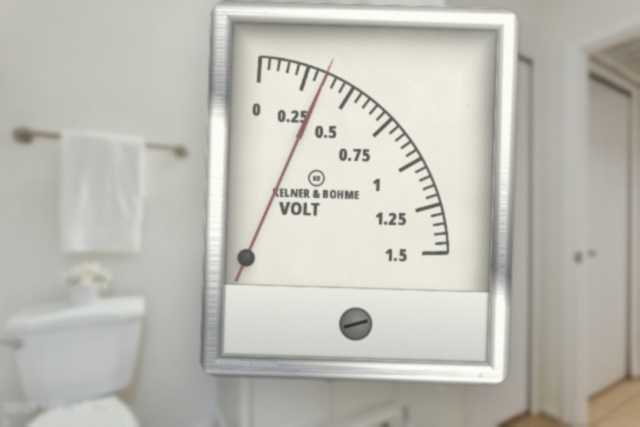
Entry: 0.35; V
